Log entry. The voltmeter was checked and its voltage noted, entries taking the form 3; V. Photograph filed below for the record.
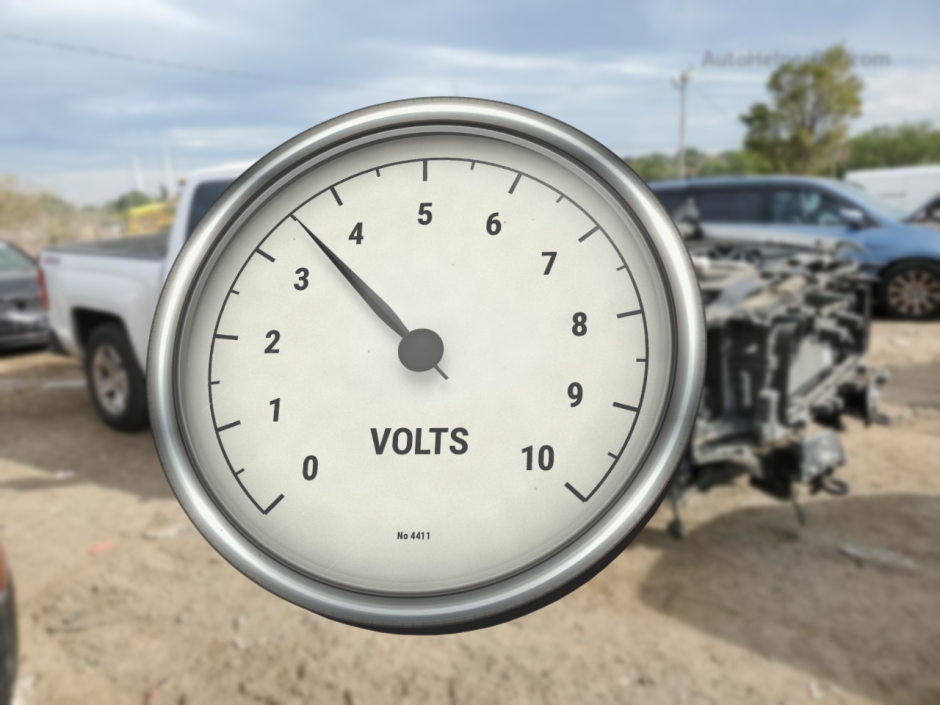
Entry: 3.5; V
